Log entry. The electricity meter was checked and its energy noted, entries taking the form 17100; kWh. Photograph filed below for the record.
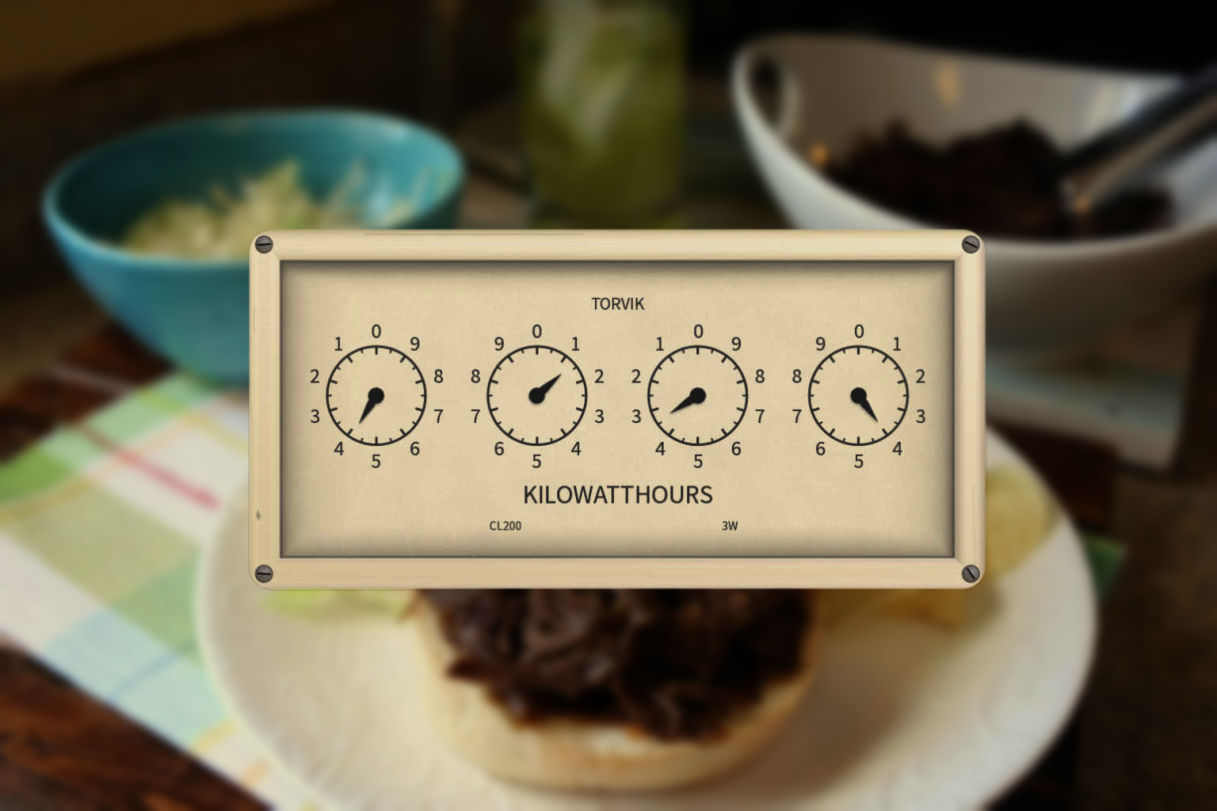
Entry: 4134; kWh
